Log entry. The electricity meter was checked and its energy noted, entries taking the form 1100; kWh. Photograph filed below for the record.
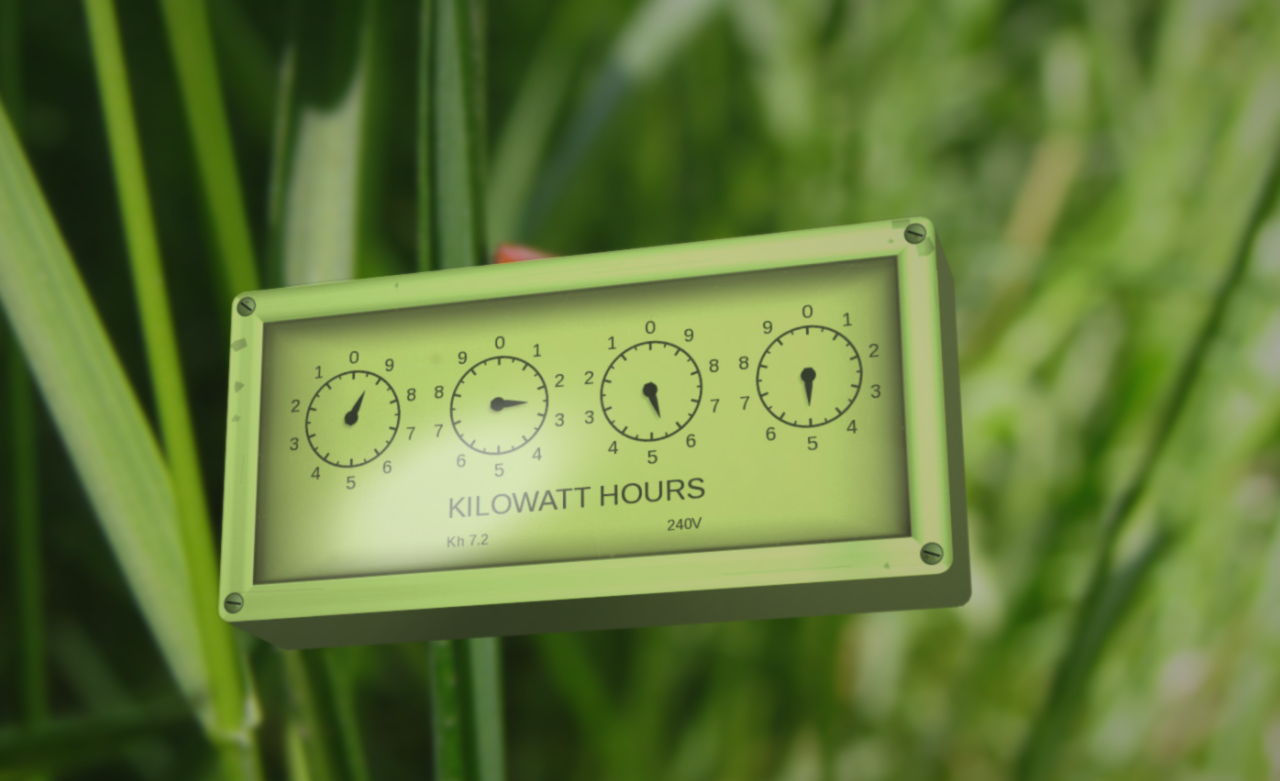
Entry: 9255; kWh
